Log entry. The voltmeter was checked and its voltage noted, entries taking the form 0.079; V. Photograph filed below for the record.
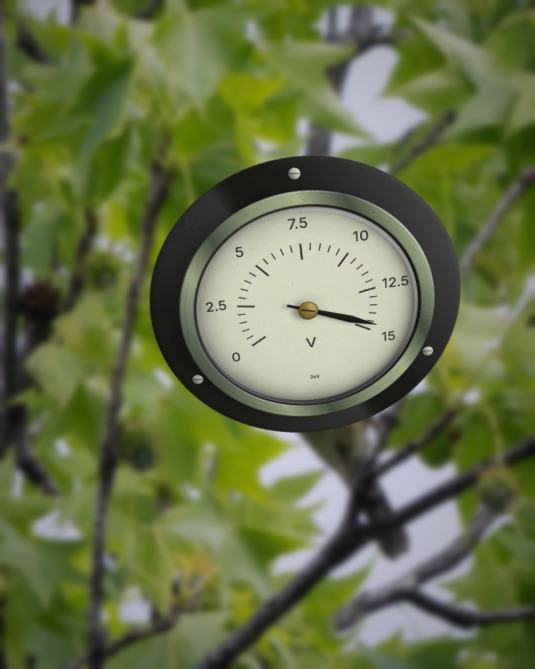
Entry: 14.5; V
